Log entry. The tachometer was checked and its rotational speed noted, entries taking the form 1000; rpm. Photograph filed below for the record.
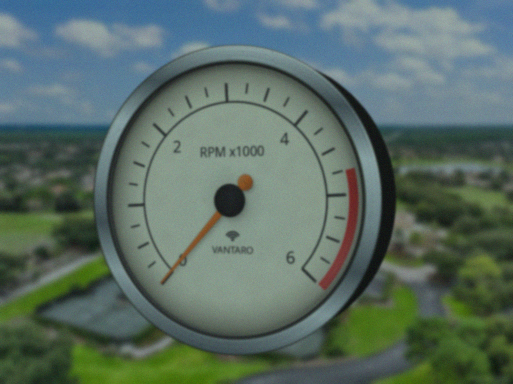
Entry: 0; rpm
